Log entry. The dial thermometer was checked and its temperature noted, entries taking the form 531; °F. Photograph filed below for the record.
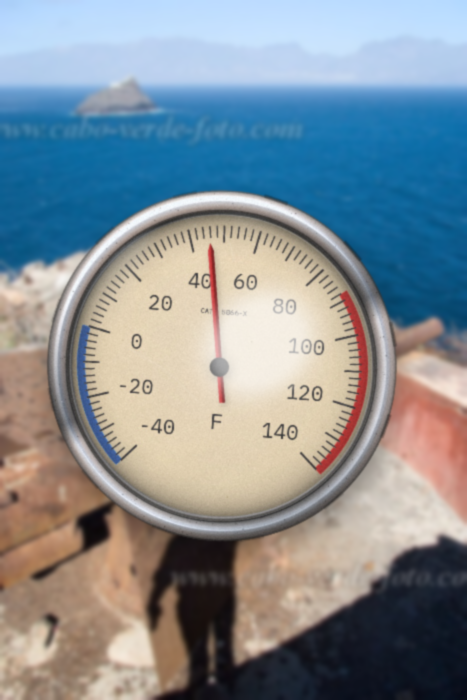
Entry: 46; °F
